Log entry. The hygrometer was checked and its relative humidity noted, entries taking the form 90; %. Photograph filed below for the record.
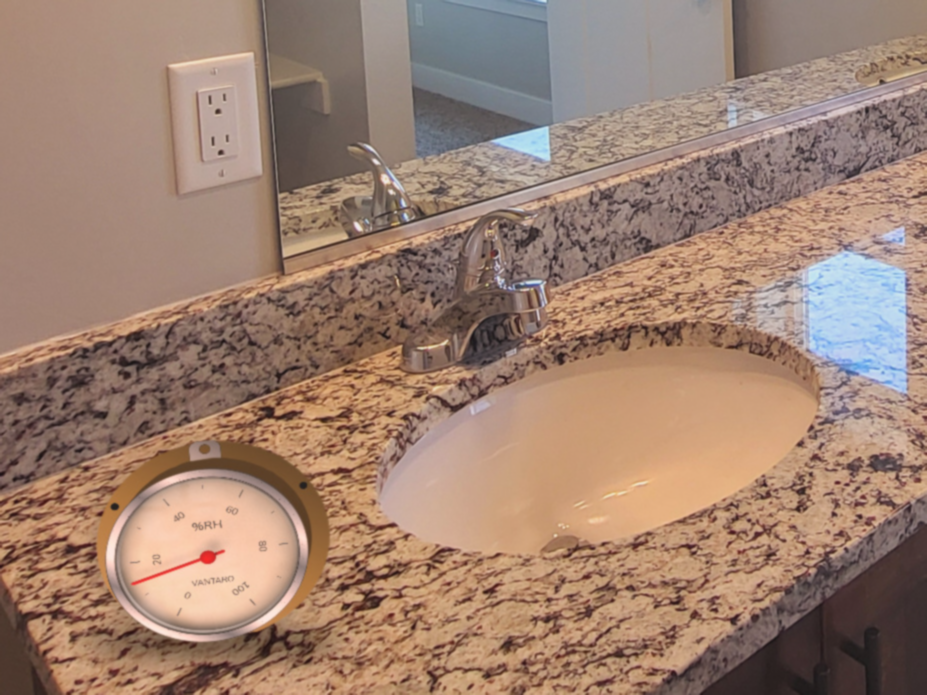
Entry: 15; %
